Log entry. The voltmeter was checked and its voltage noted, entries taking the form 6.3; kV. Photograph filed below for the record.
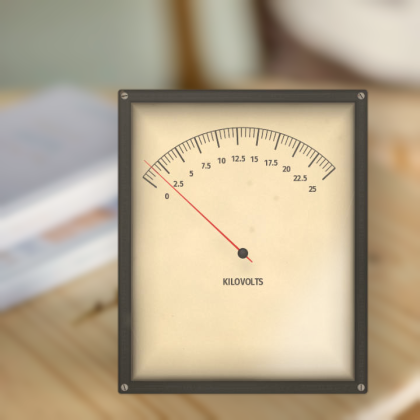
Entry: 1.5; kV
